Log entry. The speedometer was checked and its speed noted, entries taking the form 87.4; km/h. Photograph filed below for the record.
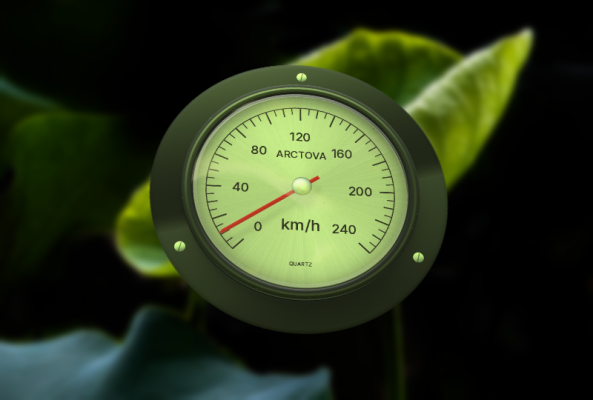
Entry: 10; km/h
